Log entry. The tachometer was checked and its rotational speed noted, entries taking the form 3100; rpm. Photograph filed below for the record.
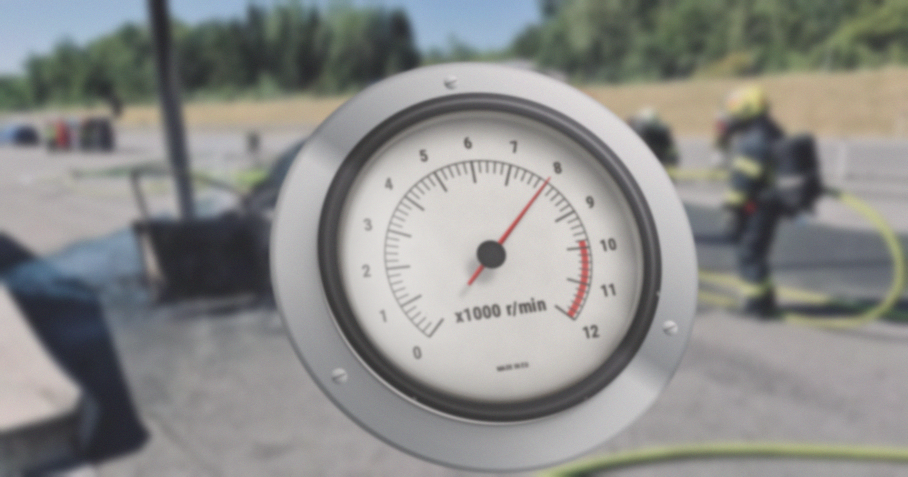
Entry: 8000; rpm
